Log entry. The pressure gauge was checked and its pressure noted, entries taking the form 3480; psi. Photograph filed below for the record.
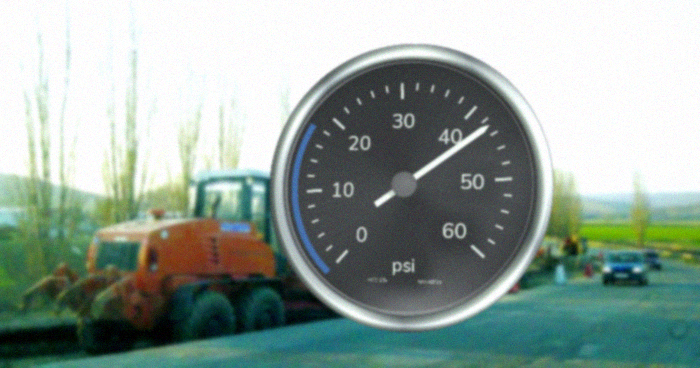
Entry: 43; psi
